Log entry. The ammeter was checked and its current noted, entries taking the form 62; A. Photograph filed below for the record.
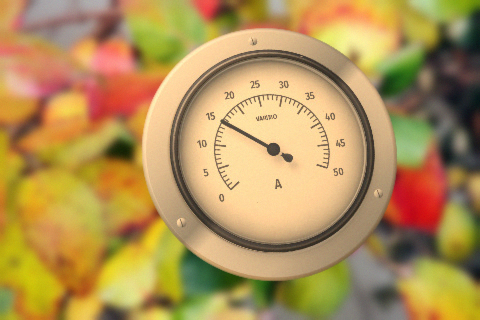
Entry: 15; A
